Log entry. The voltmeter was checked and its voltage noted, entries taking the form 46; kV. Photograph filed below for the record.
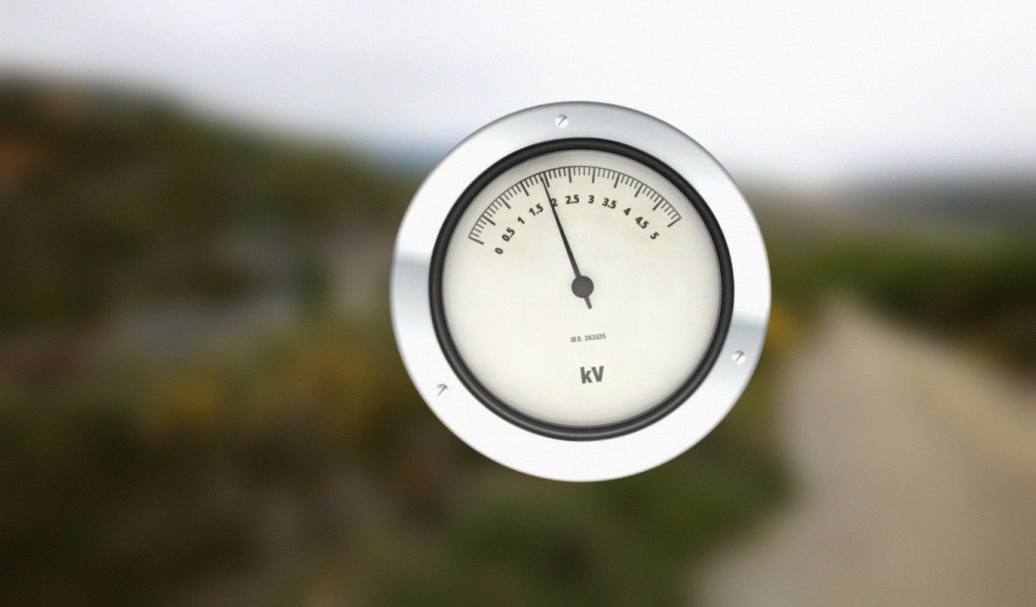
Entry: 1.9; kV
